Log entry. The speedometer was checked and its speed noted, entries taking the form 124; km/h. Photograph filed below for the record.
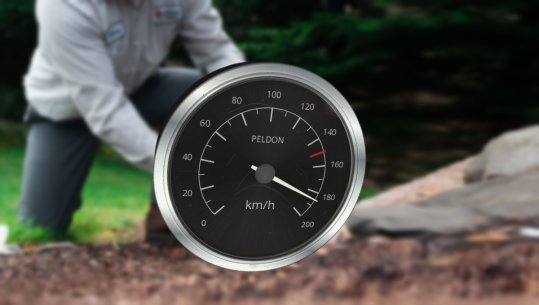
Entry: 185; km/h
